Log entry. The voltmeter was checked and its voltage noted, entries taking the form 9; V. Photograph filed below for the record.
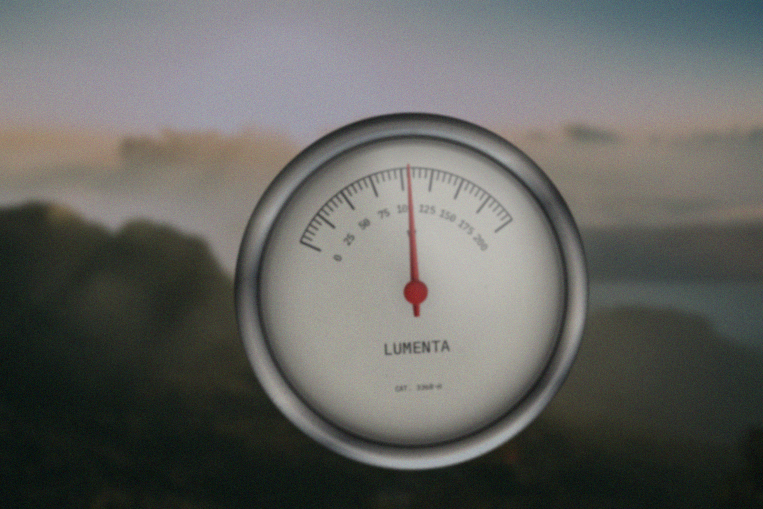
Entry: 105; V
